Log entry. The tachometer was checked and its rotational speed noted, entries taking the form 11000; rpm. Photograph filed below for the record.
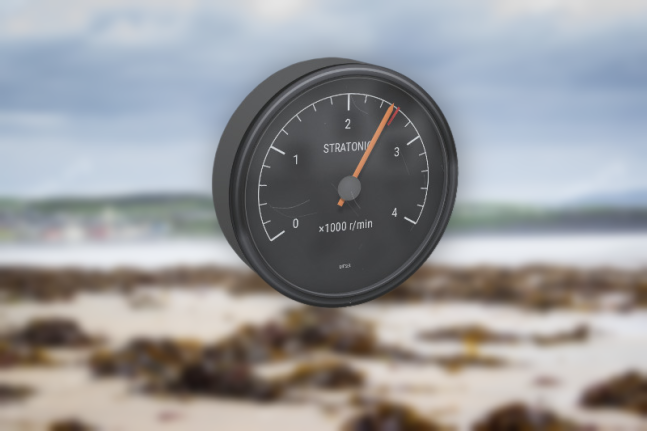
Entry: 2500; rpm
